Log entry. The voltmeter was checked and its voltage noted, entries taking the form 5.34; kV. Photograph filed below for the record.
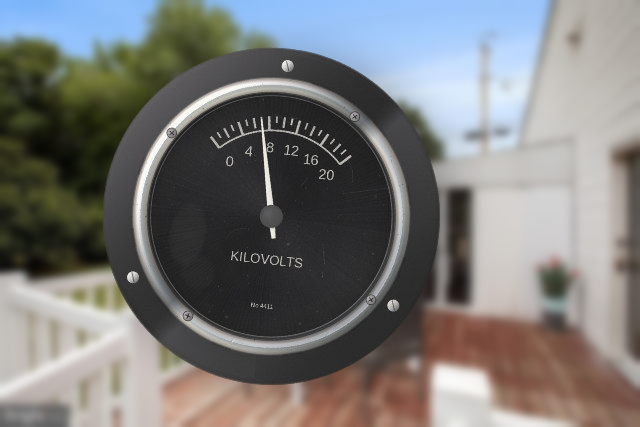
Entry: 7; kV
